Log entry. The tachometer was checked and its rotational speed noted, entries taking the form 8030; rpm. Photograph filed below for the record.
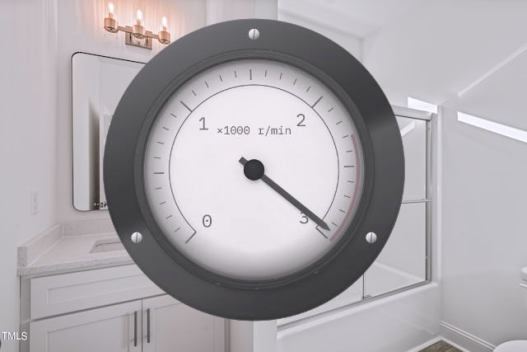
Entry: 2950; rpm
